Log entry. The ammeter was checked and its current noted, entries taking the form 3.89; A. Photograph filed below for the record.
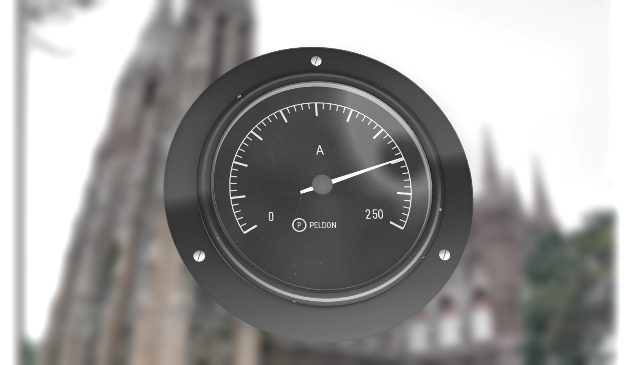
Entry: 200; A
